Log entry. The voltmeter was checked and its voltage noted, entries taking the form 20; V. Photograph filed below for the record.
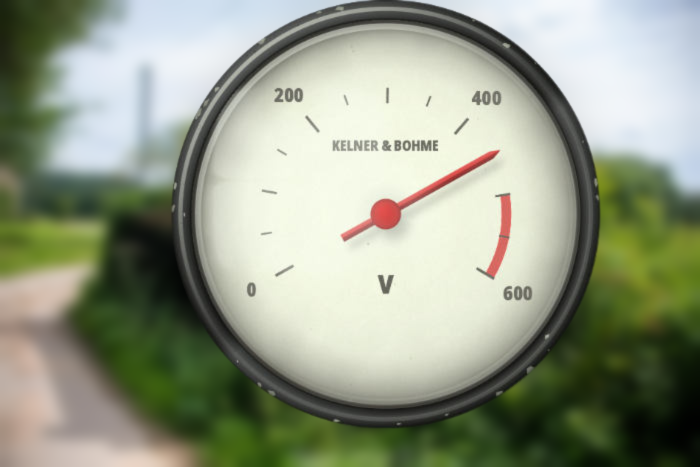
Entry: 450; V
